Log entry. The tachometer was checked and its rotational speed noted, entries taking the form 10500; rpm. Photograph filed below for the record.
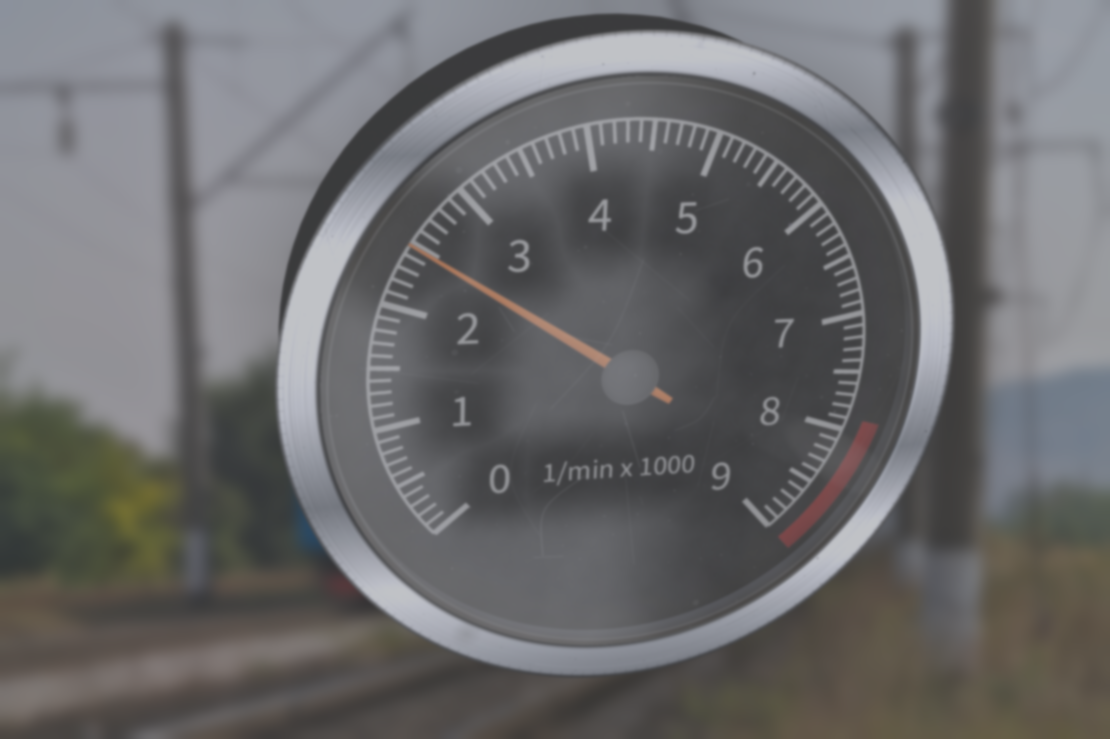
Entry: 2500; rpm
